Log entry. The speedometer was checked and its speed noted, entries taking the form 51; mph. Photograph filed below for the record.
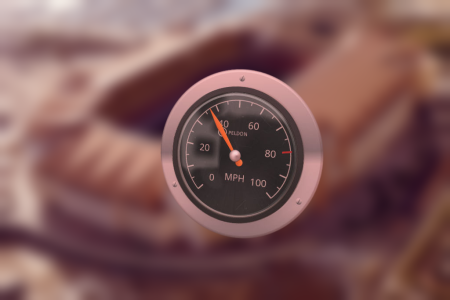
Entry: 37.5; mph
